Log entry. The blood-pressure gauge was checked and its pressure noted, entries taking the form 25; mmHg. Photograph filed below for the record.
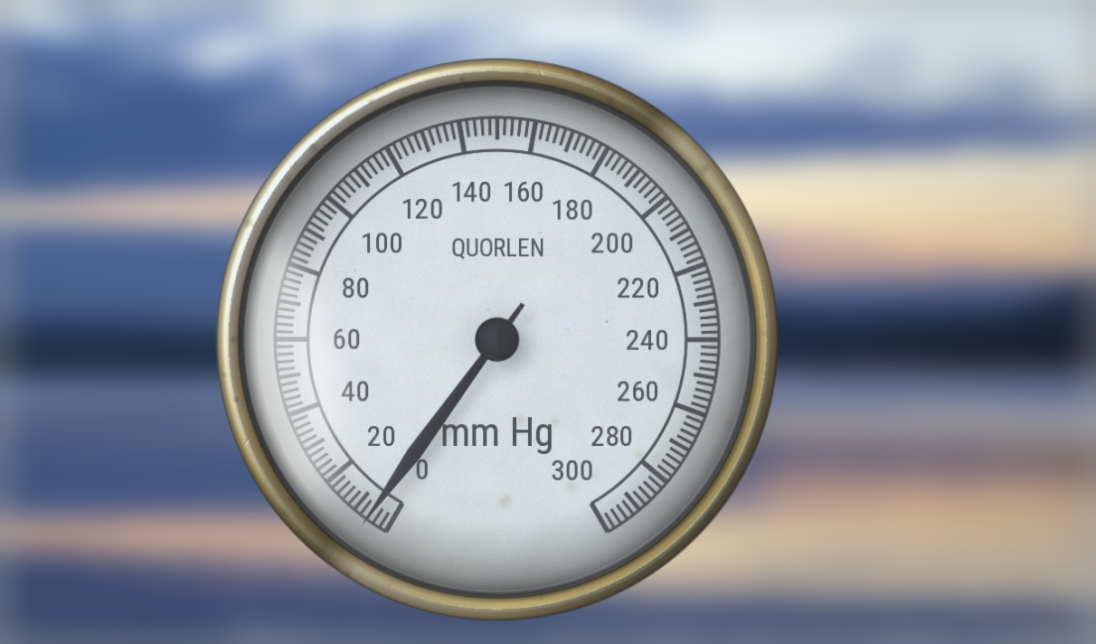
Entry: 6; mmHg
